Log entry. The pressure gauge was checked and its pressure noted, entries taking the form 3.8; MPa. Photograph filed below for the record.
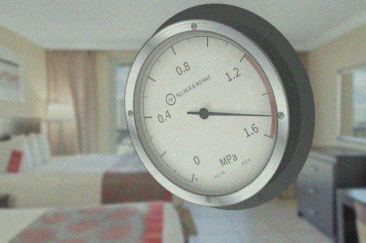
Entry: 1.5; MPa
